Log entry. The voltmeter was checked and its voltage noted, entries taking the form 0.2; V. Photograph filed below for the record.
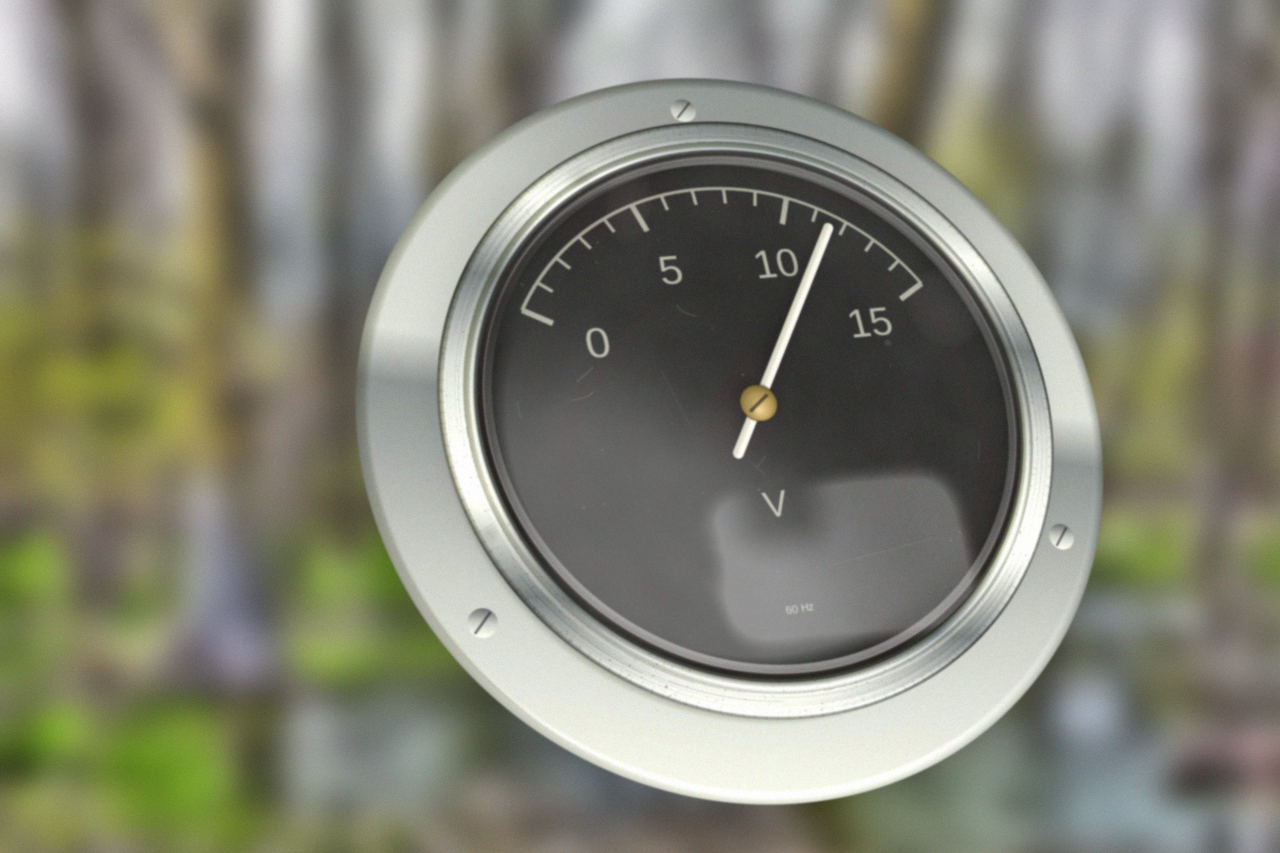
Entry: 11.5; V
